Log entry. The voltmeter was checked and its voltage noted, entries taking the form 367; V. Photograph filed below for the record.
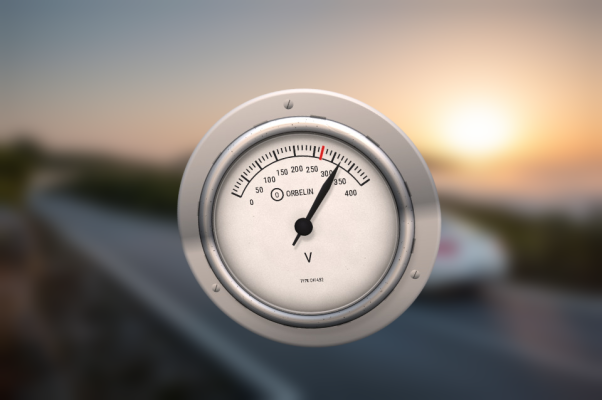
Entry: 320; V
